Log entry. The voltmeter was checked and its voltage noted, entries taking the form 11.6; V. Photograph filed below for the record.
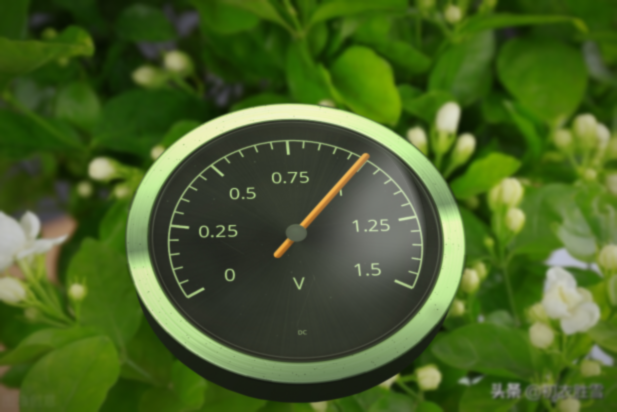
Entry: 1; V
